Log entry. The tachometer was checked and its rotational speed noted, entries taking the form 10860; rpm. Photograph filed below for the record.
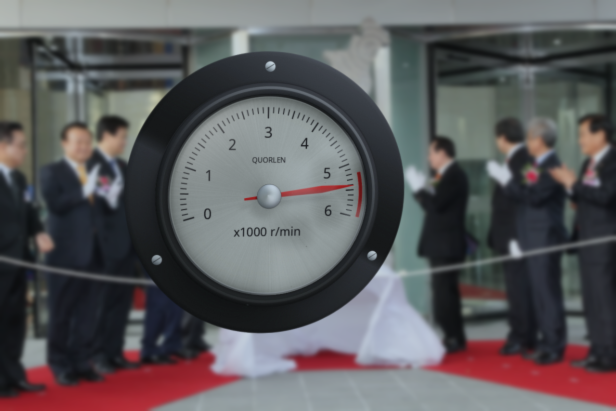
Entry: 5400; rpm
